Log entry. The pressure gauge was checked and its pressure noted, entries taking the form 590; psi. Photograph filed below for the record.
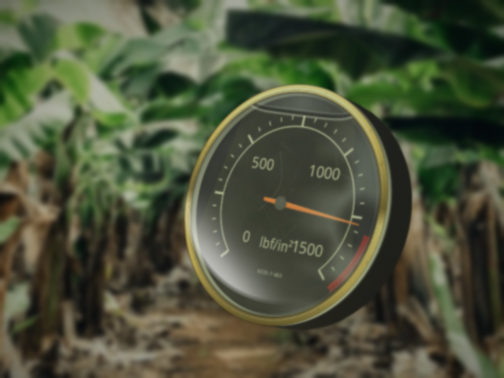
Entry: 1275; psi
